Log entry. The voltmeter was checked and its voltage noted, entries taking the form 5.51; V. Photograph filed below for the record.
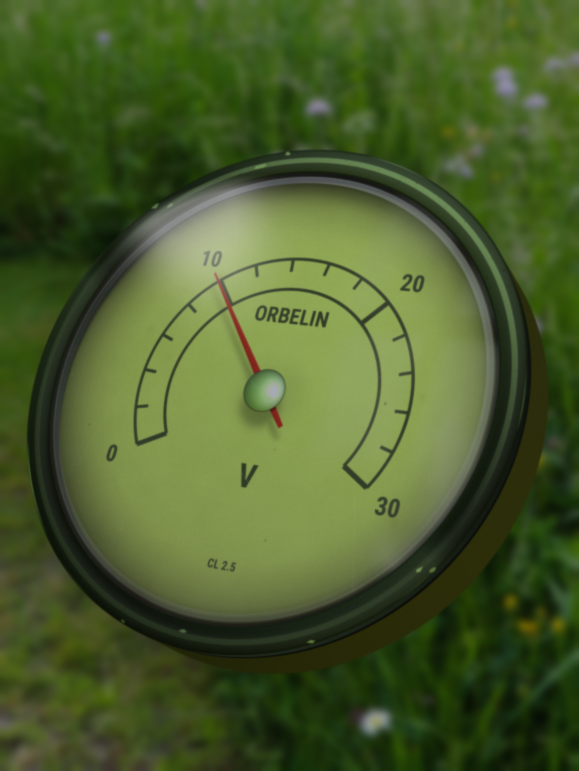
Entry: 10; V
